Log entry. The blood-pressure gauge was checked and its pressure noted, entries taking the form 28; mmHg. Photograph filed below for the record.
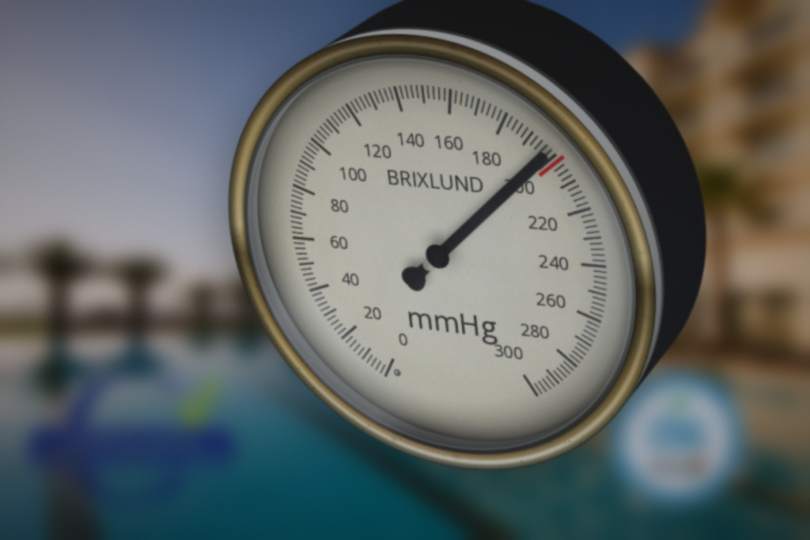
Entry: 198; mmHg
